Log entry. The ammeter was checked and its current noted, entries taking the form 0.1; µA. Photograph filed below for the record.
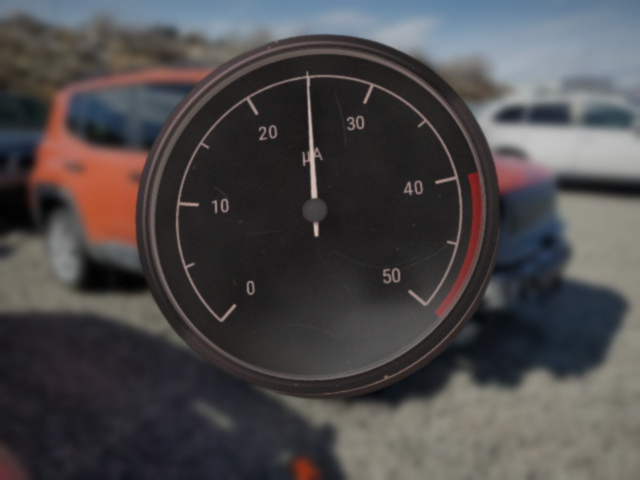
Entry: 25; µA
